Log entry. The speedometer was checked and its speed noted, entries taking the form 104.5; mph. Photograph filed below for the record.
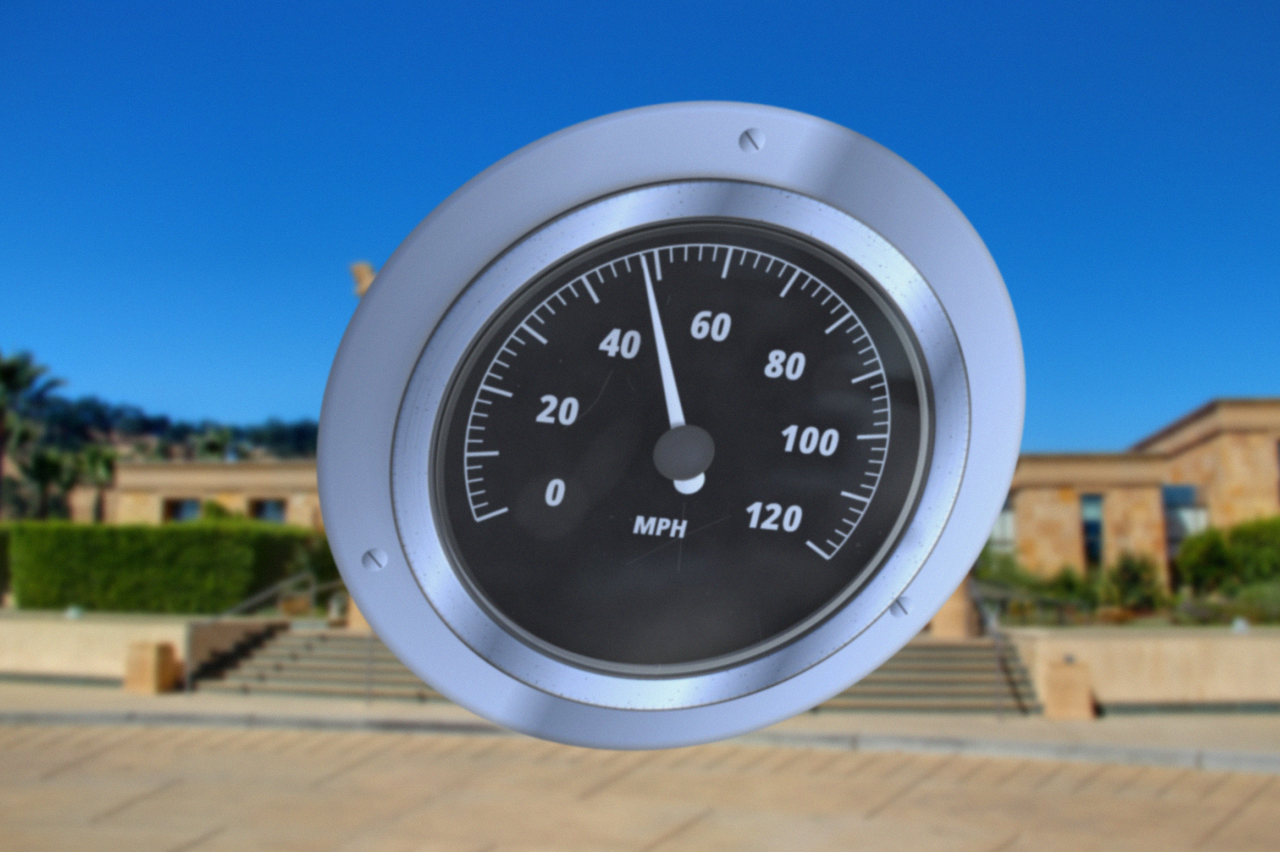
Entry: 48; mph
